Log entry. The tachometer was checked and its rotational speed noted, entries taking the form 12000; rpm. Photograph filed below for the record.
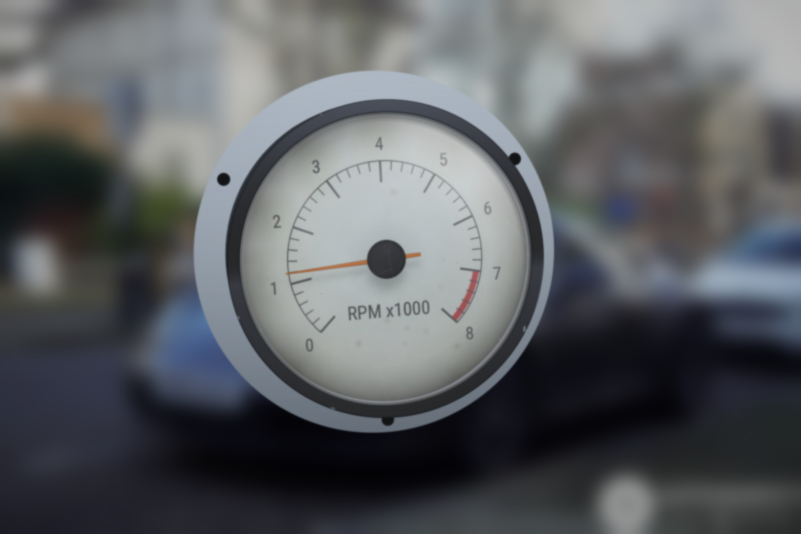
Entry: 1200; rpm
